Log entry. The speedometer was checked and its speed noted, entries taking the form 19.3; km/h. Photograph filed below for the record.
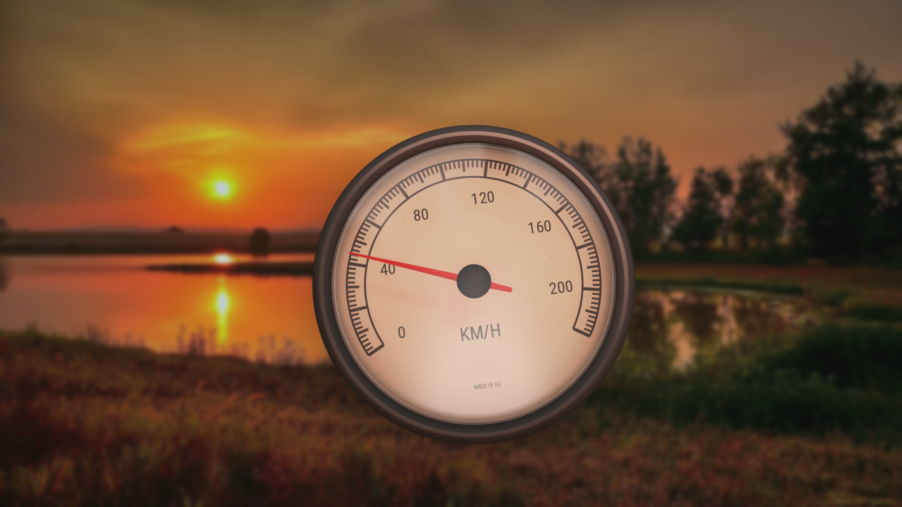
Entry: 44; km/h
